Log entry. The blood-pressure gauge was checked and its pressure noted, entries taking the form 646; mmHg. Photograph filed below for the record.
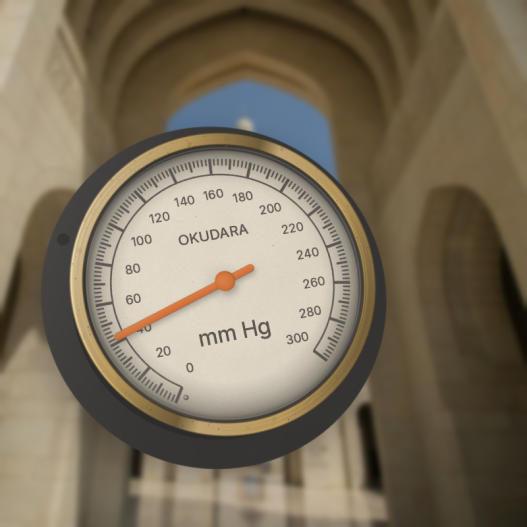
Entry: 42; mmHg
